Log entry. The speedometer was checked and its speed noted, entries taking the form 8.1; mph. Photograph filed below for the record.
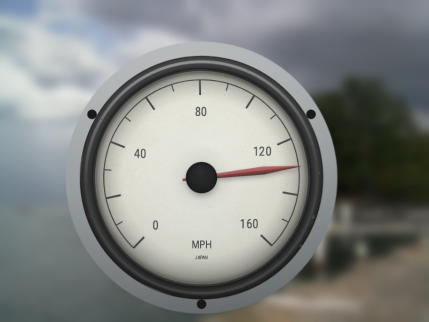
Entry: 130; mph
